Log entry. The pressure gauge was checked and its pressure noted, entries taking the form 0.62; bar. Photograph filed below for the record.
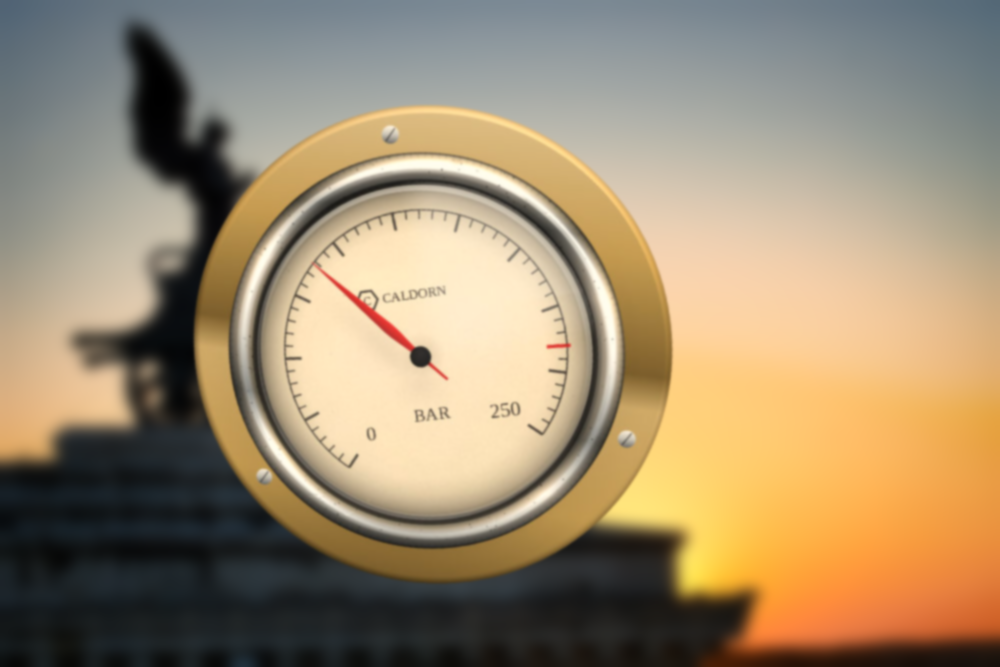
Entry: 90; bar
